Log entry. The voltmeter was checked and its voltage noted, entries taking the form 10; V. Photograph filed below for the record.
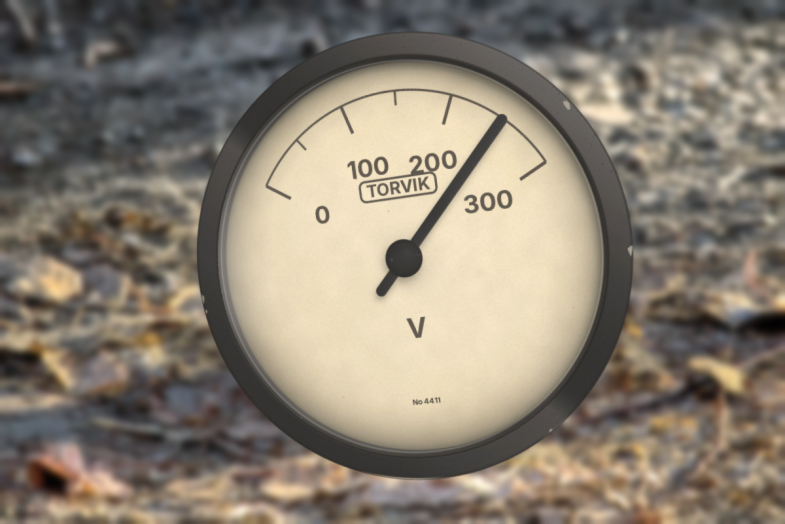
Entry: 250; V
